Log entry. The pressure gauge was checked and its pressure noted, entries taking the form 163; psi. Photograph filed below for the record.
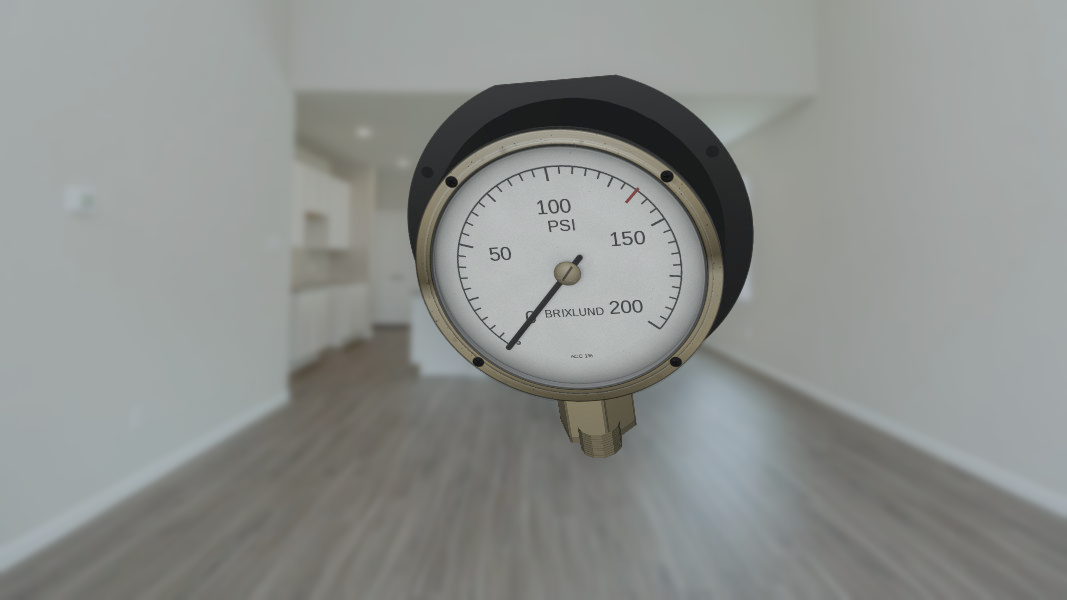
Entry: 0; psi
